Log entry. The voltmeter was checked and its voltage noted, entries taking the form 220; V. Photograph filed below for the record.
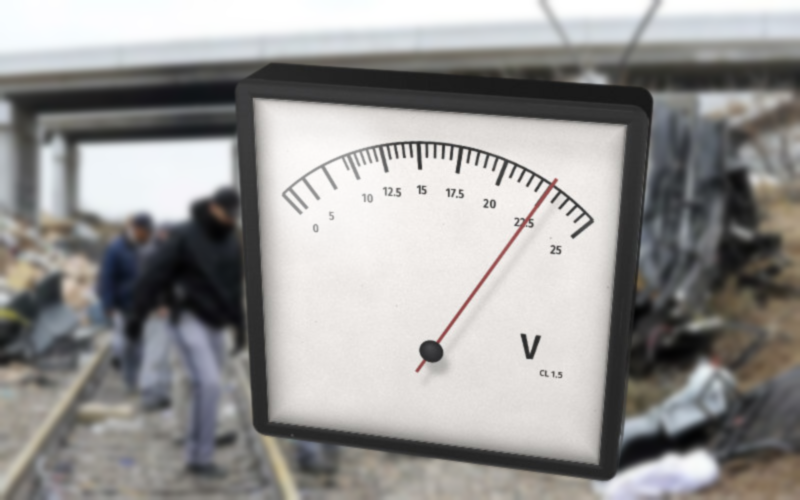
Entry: 22.5; V
